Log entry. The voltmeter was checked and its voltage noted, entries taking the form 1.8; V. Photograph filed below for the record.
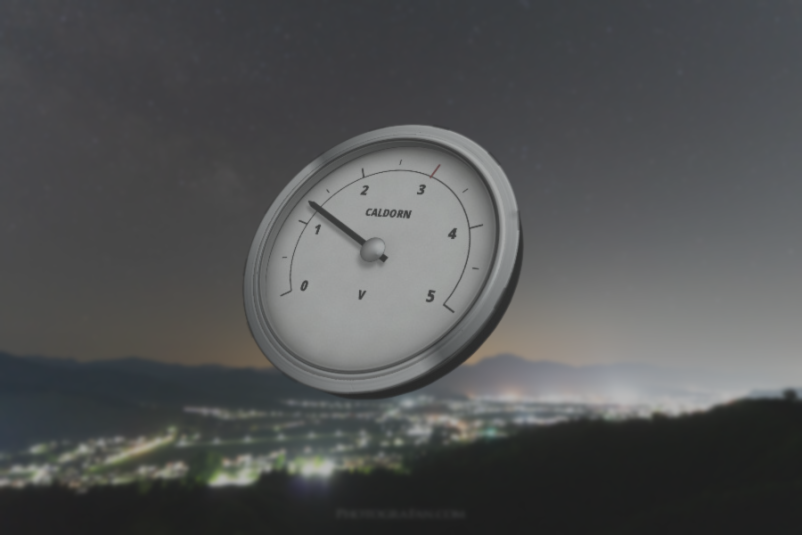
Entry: 1.25; V
